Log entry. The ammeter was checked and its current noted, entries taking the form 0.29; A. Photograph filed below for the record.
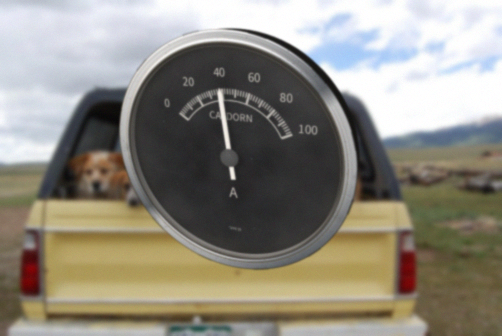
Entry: 40; A
